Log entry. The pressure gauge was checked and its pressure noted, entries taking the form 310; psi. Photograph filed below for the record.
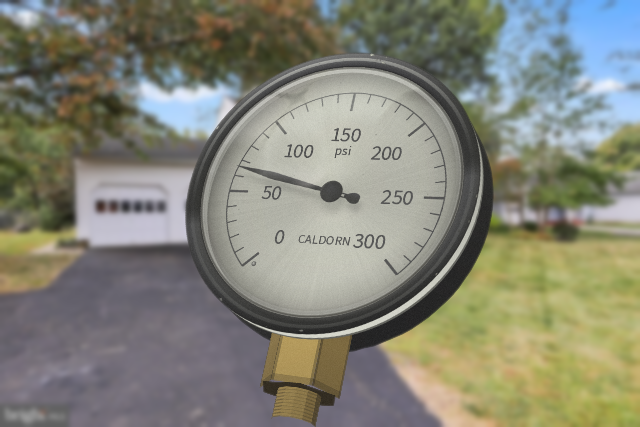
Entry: 65; psi
